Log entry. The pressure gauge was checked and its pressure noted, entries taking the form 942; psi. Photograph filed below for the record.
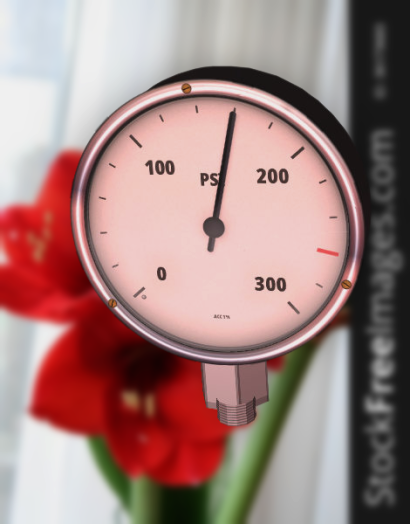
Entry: 160; psi
